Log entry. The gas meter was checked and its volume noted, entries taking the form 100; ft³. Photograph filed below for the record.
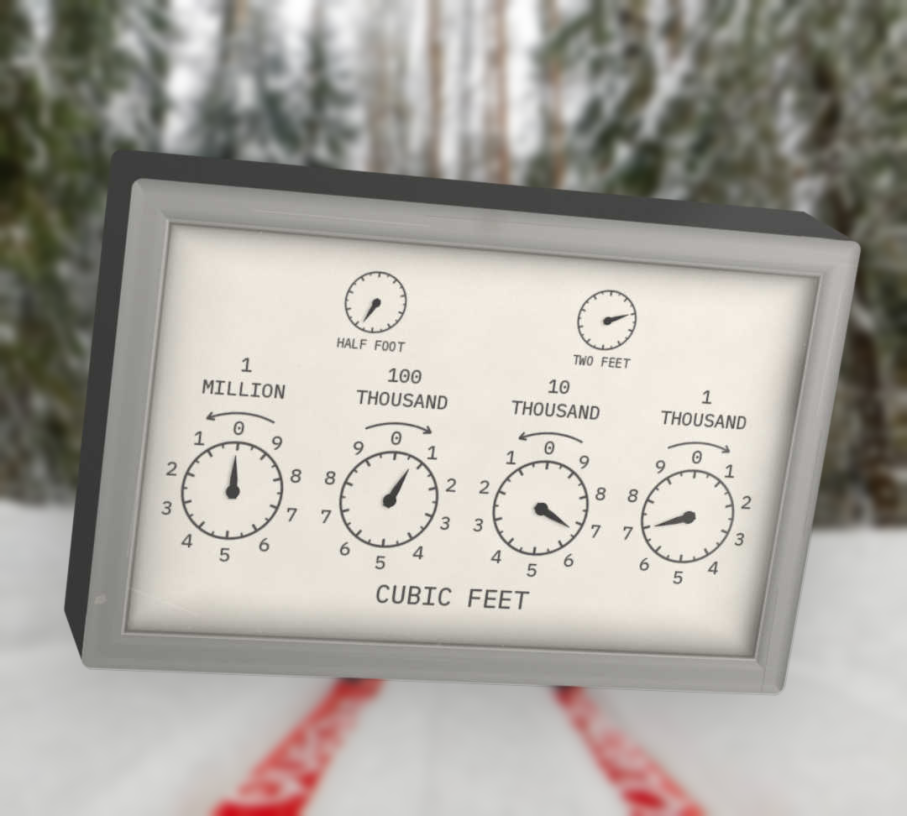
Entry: 6700; ft³
